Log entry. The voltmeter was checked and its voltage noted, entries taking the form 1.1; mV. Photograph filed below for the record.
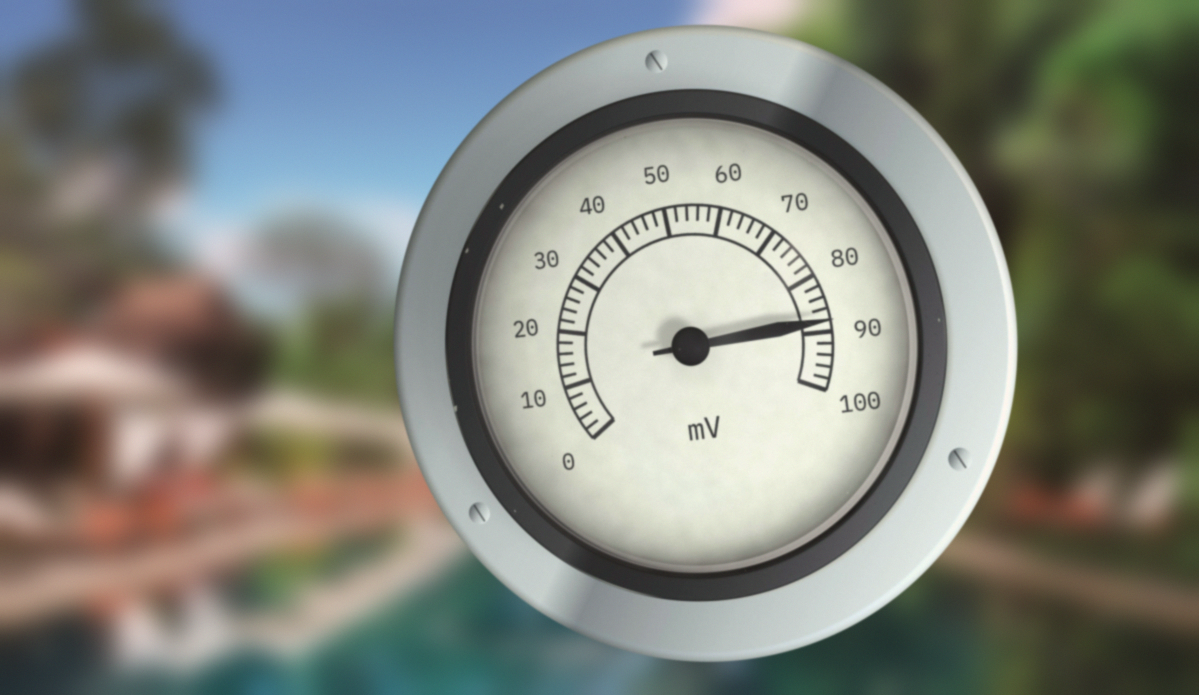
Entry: 88; mV
